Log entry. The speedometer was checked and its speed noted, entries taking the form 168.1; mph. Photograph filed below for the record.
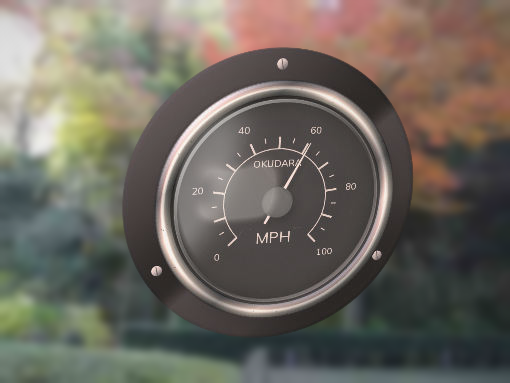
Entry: 60; mph
